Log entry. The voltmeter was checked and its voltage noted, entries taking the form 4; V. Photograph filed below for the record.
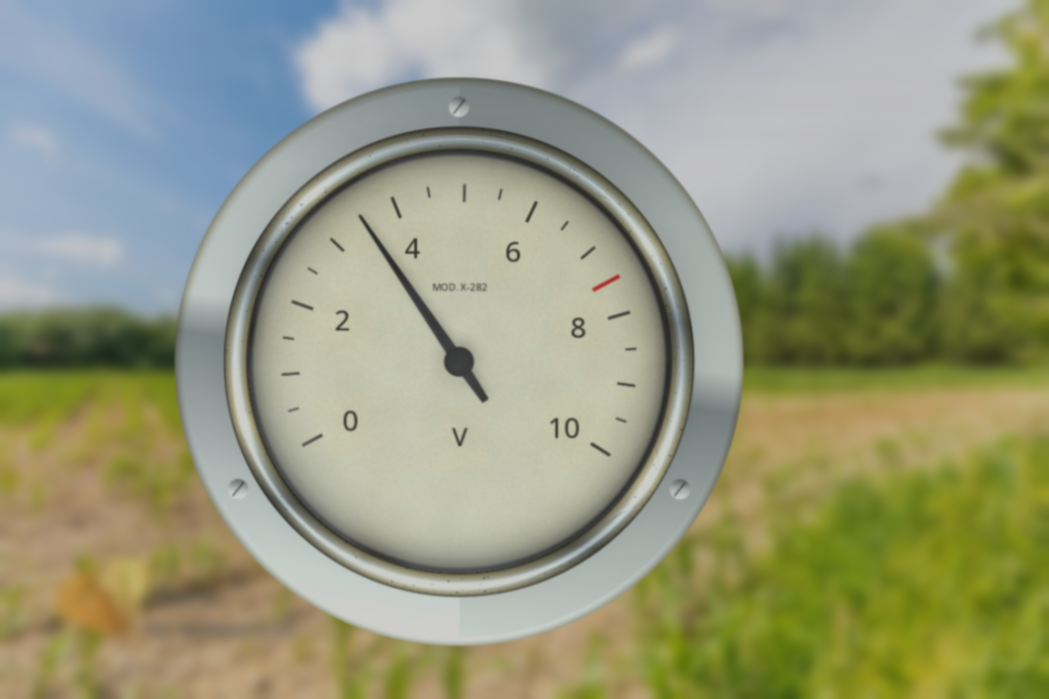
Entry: 3.5; V
